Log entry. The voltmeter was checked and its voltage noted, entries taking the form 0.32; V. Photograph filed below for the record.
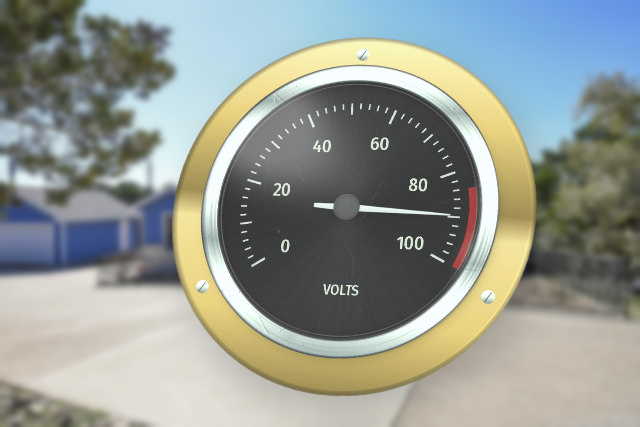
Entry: 90; V
